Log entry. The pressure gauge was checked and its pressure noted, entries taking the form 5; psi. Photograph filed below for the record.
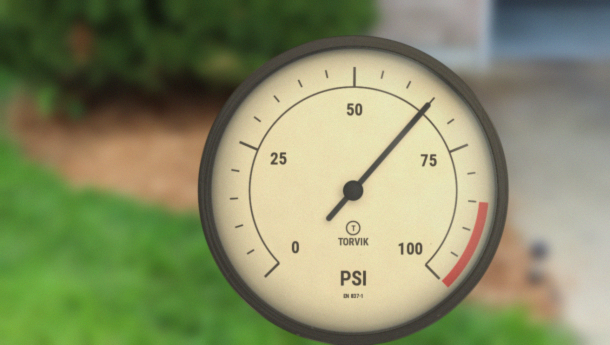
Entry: 65; psi
